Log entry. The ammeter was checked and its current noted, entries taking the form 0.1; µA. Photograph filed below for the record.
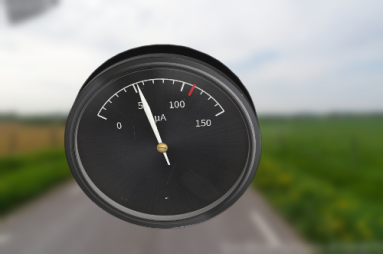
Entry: 55; µA
